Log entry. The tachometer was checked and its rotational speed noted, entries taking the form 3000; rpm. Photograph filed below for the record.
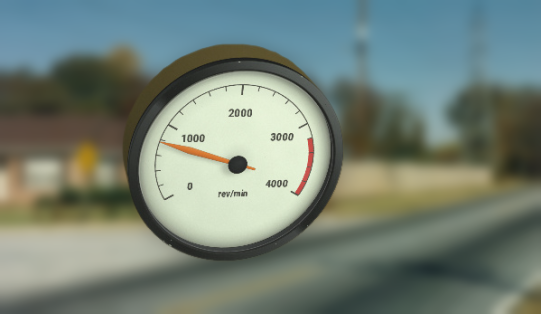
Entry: 800; rpm
